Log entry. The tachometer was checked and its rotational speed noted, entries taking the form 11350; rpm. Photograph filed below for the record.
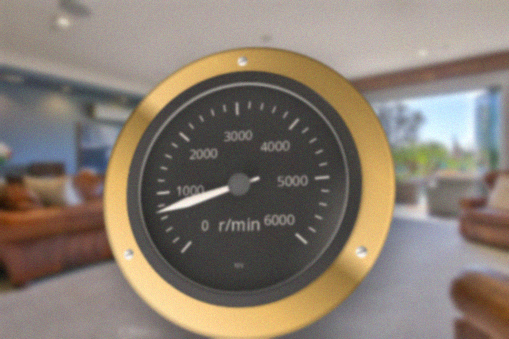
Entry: 700; rpm
